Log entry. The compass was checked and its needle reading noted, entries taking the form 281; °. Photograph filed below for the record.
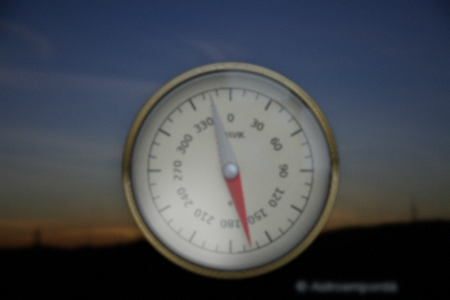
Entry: 165; °
